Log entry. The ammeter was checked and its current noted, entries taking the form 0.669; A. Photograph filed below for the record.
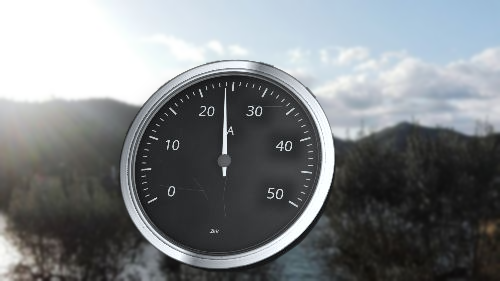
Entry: 24; A
